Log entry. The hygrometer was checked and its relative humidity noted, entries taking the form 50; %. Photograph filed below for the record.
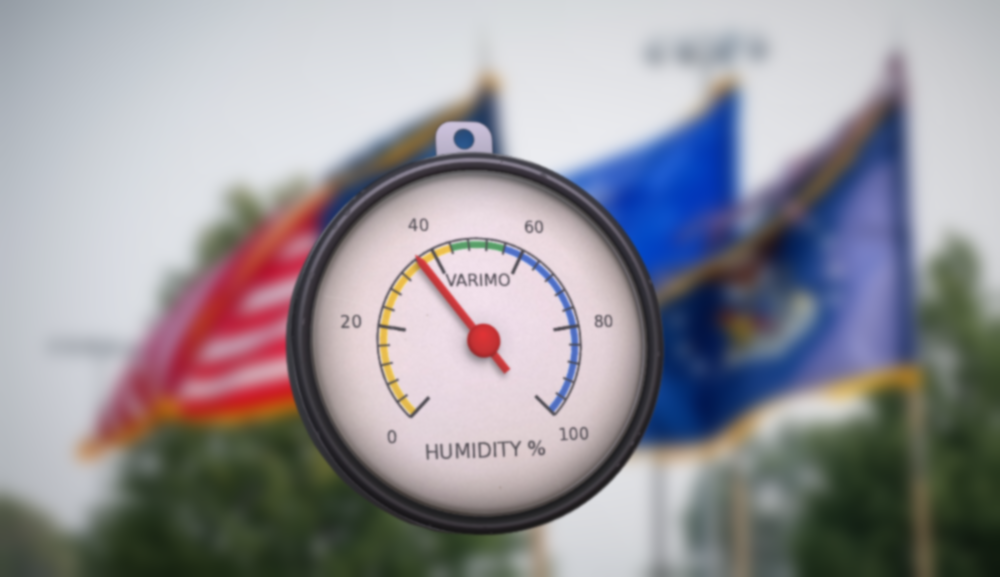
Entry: 36; %
